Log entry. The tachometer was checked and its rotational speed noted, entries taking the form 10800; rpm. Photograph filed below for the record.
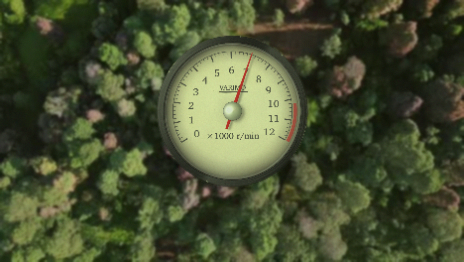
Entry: 7000; rpm
